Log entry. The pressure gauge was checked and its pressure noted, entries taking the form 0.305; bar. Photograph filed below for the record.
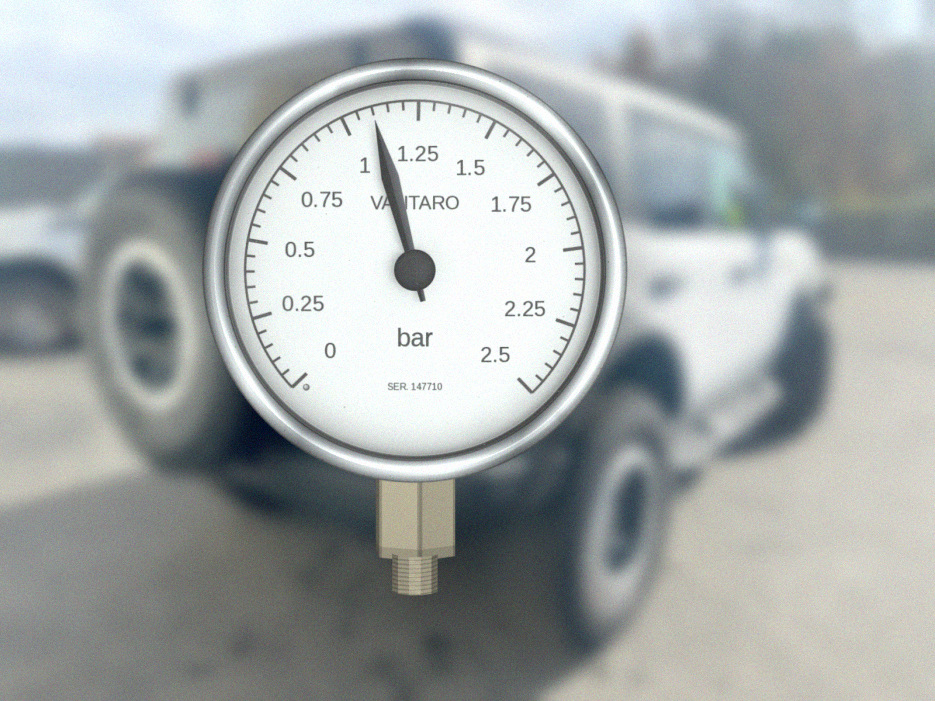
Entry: 1.1; bar
